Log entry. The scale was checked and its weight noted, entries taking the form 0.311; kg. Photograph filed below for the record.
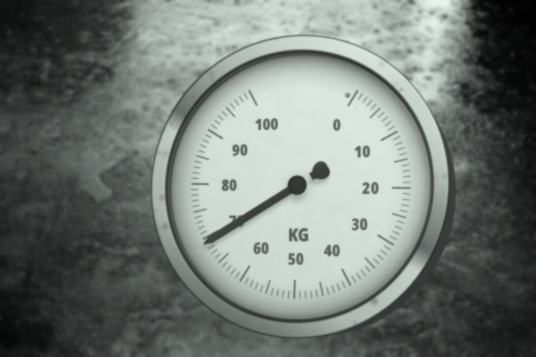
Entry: 69; kg
